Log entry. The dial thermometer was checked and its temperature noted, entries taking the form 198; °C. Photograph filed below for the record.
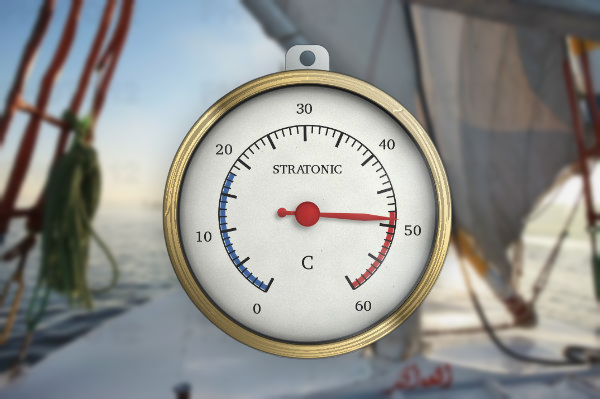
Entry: 49; °C
